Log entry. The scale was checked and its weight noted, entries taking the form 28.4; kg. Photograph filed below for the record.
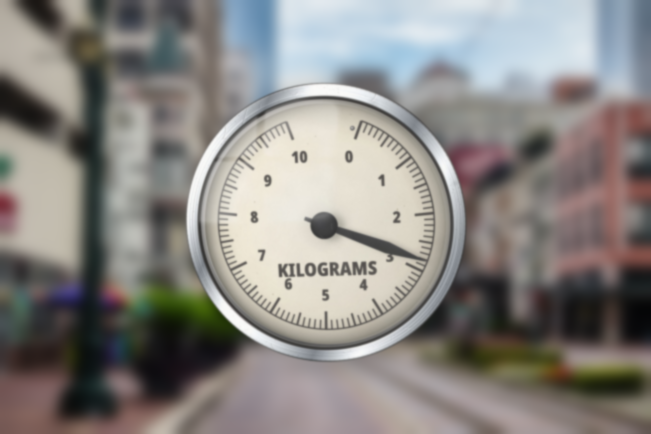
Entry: 2.8; kg
